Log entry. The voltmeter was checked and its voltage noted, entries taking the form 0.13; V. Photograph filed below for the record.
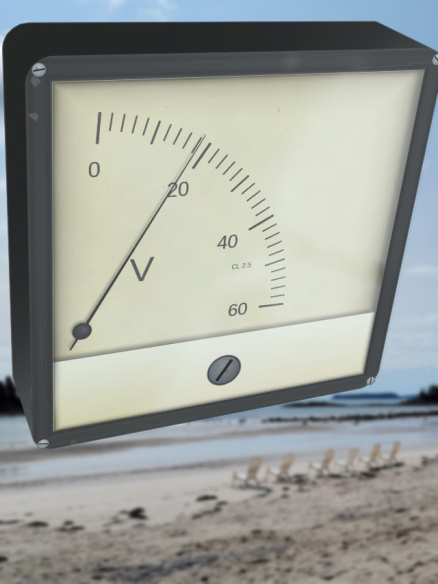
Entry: 18; V
